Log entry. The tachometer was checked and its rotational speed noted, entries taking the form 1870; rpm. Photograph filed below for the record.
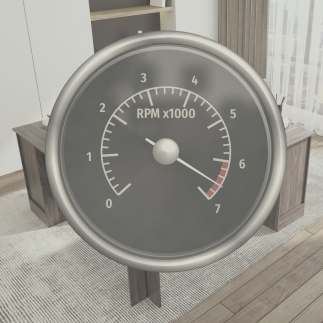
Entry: 6600; rpm
